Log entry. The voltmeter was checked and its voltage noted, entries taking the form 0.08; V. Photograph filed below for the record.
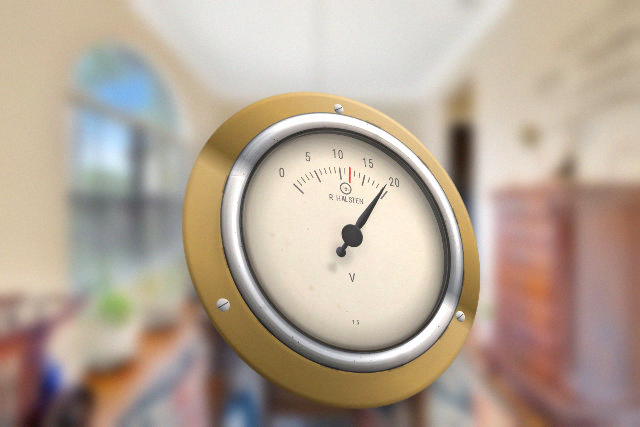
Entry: 19; V
